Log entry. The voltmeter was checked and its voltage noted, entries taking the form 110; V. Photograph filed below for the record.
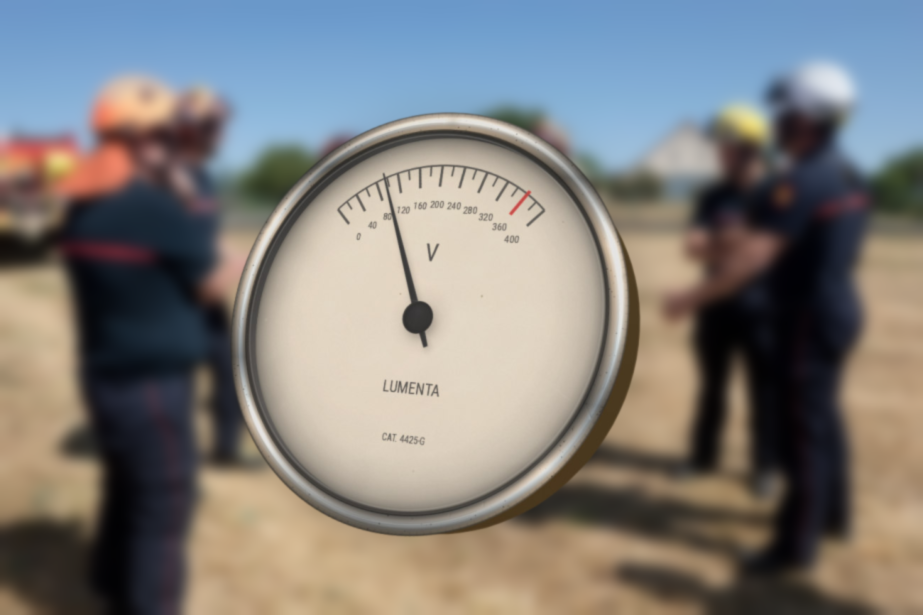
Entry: 100; V
